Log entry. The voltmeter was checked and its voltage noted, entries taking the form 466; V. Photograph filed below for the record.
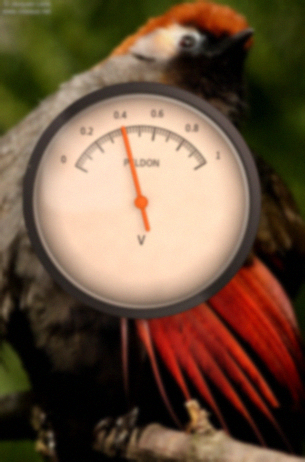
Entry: 0.4; V
